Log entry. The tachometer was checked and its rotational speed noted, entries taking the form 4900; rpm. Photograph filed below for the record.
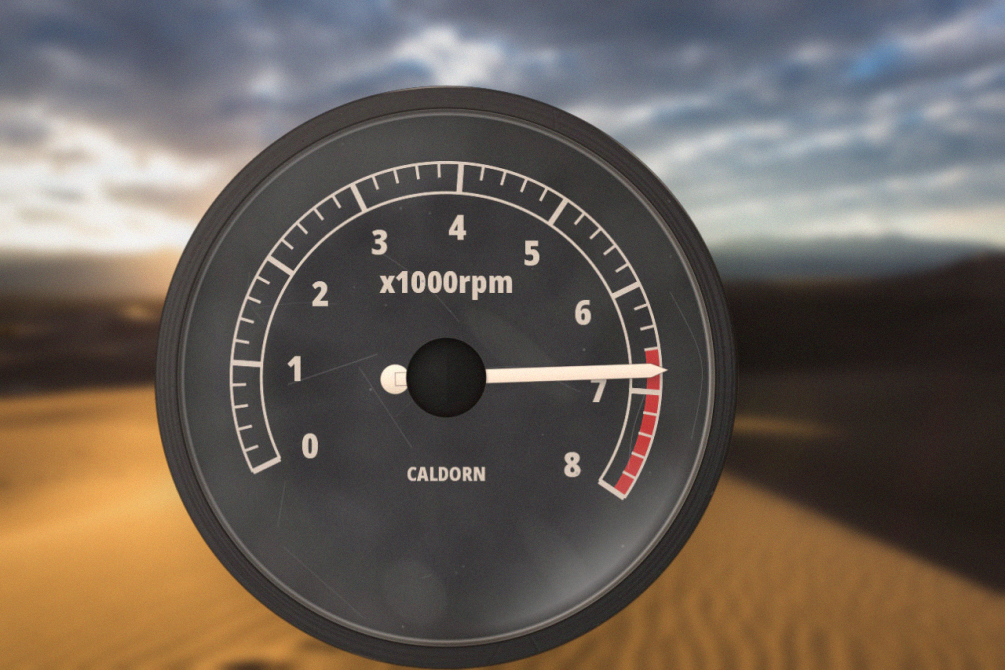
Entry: 6800; rpm
